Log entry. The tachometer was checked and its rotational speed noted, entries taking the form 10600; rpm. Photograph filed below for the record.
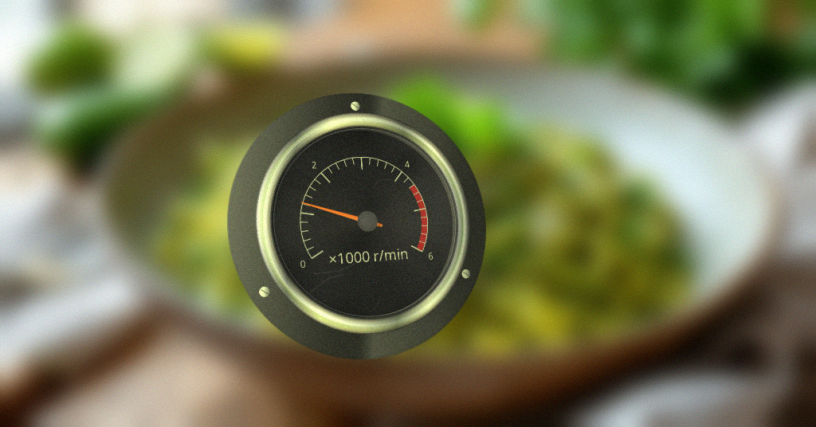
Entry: 1200; rpm
